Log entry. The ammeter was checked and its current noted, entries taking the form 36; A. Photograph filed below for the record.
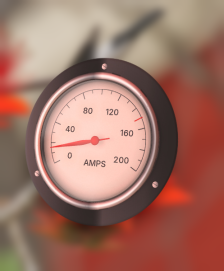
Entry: 15; A
